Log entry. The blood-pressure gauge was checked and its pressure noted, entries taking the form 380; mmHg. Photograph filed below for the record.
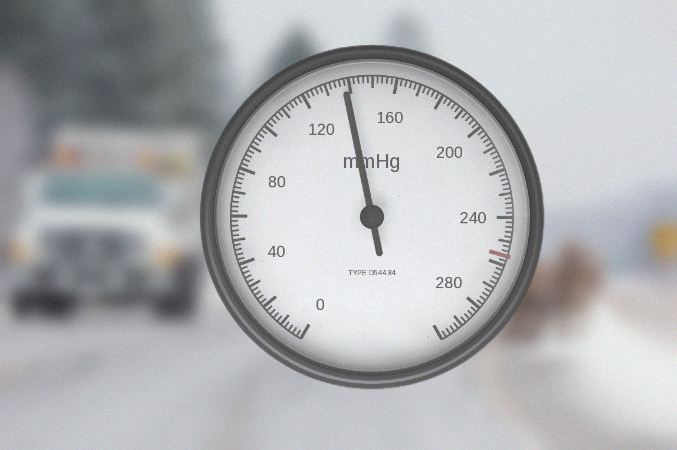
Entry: 138; mmHg
